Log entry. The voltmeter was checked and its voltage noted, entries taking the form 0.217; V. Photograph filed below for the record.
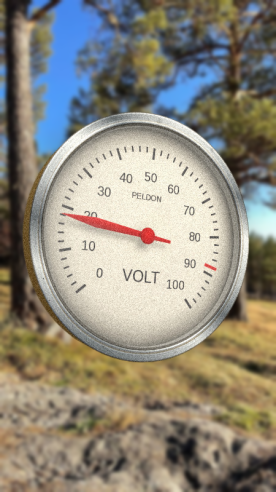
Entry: 18; V
